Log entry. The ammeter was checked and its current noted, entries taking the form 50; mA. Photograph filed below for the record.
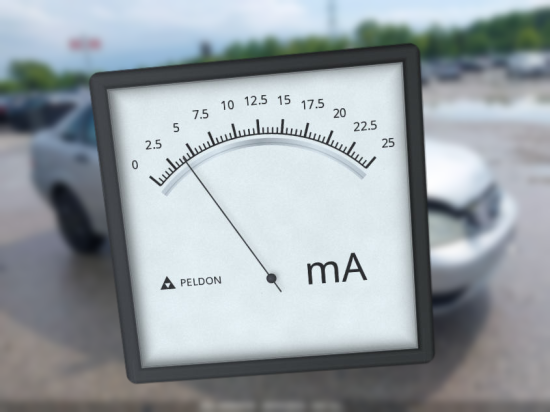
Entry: 4; mA
